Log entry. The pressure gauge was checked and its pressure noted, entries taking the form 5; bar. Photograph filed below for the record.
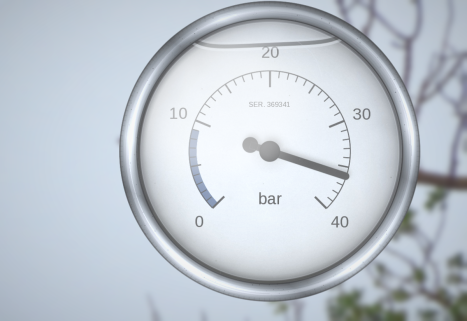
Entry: 36; bar
